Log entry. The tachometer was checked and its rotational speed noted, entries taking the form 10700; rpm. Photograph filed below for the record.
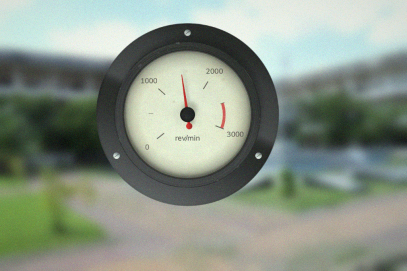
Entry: 1500; rpm
